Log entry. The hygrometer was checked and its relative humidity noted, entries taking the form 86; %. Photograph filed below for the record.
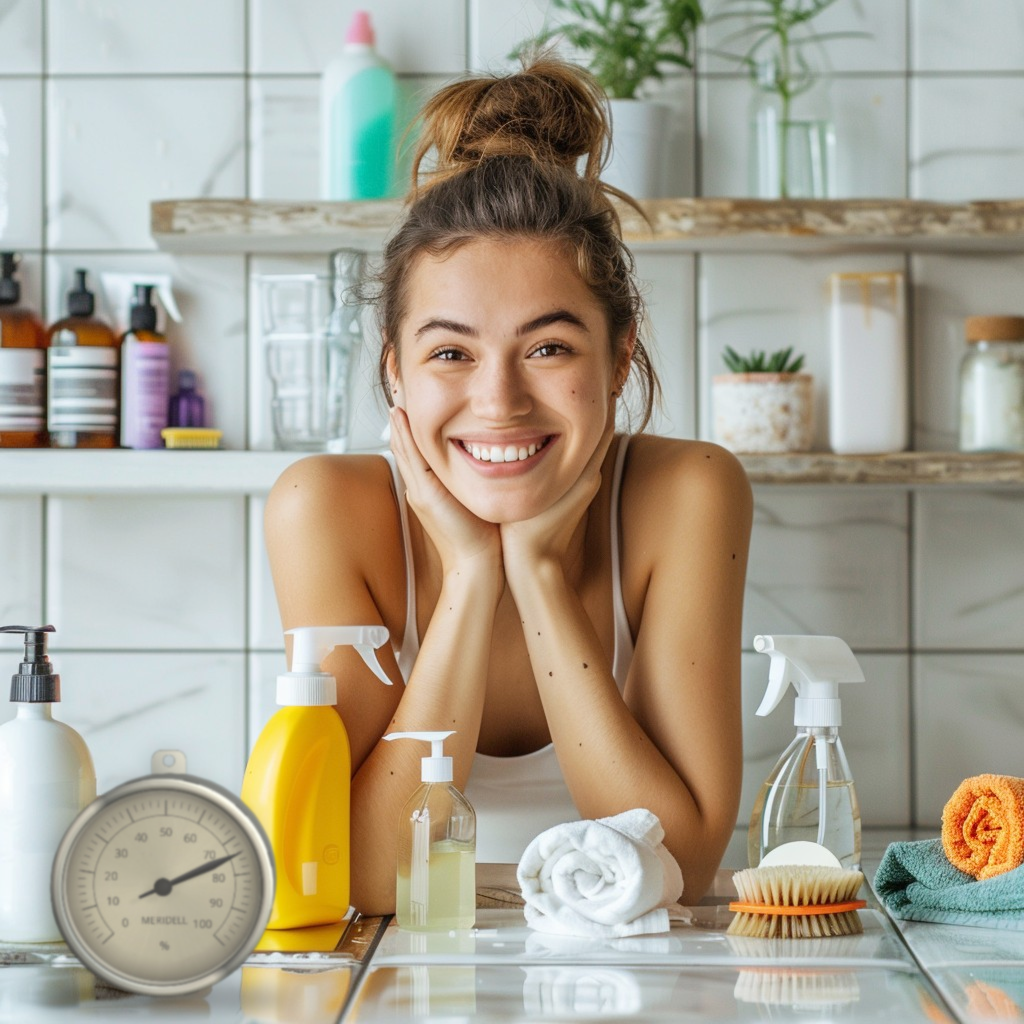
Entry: 74; %
